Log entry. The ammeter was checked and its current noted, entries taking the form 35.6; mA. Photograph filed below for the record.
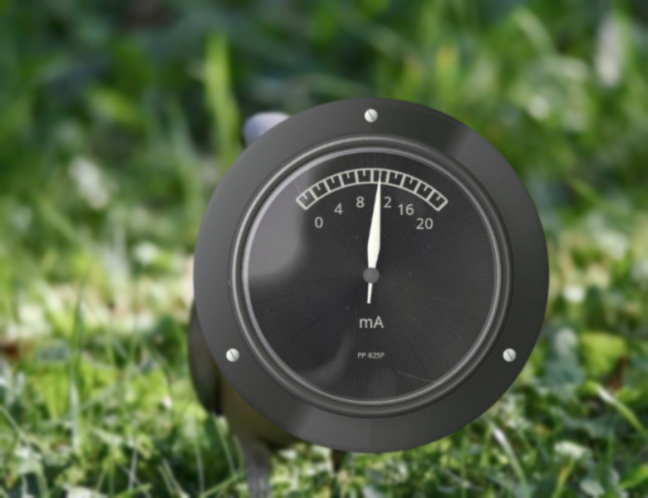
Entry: 11; mA
